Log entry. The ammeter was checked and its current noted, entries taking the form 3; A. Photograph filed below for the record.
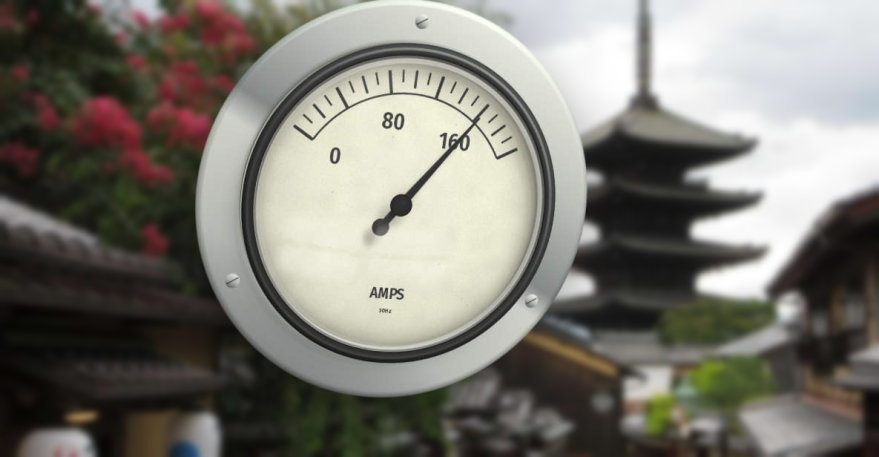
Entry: 160; A
